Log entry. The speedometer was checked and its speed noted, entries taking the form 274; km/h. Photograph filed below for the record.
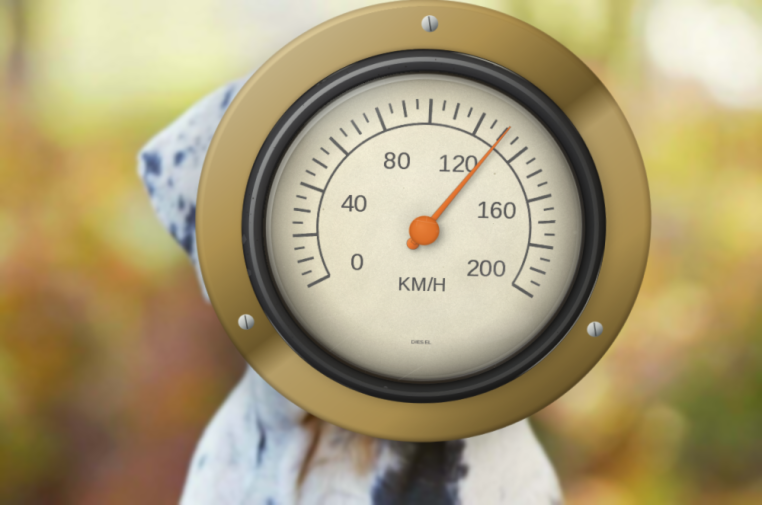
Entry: 130; km/h
